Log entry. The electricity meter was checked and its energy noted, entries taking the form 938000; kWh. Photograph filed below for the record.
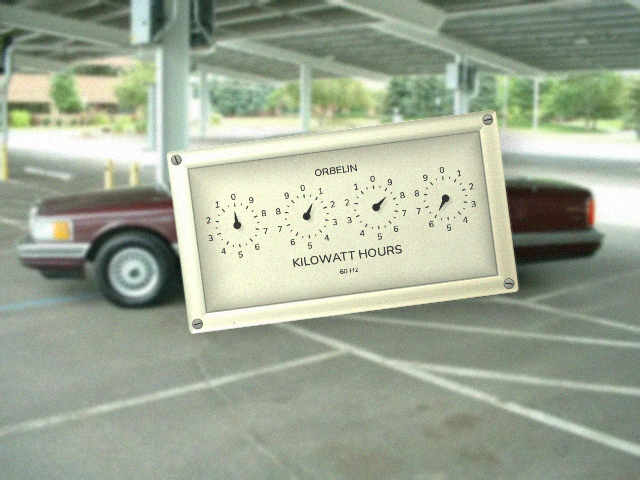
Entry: 86; kWh
